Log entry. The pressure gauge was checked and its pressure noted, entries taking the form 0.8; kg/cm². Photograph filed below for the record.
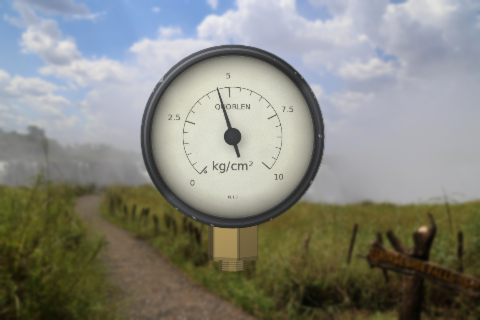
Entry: 4.5; kg/cm²
